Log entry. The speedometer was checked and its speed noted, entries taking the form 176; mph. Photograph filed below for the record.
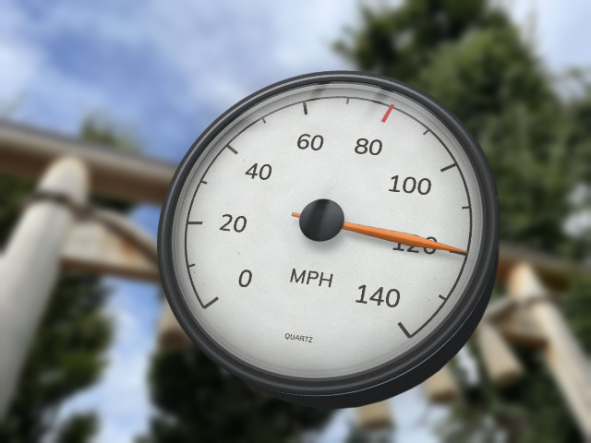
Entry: 120; mph
